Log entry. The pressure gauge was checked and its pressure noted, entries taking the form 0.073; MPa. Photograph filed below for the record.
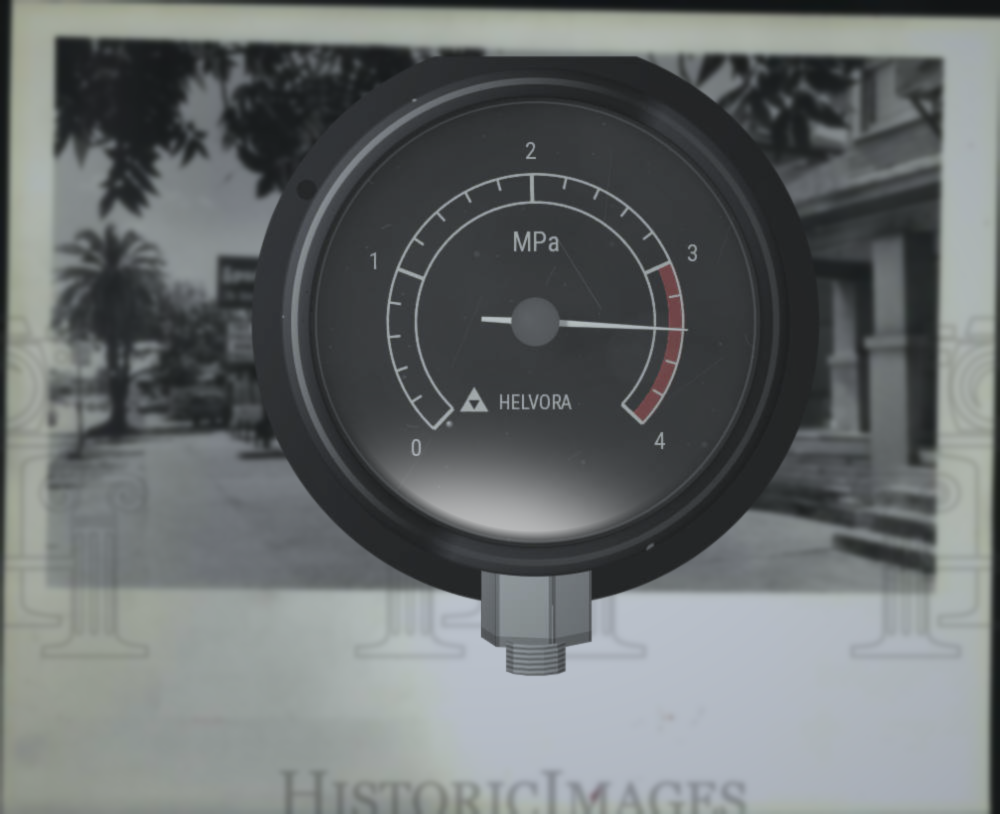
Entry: 3.4; MPa
